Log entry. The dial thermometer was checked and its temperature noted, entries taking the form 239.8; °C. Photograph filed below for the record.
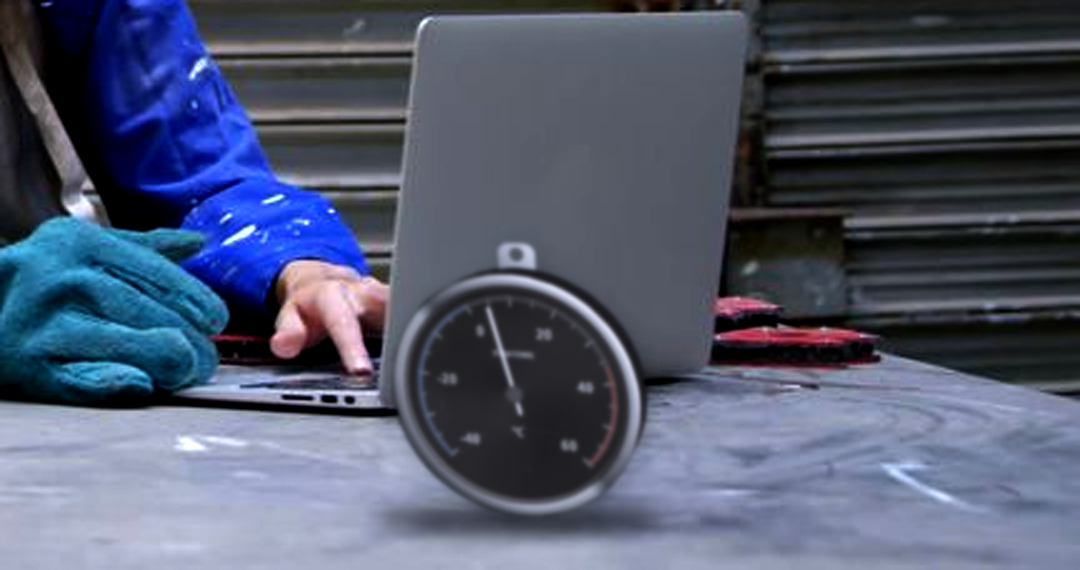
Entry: 5; °C
